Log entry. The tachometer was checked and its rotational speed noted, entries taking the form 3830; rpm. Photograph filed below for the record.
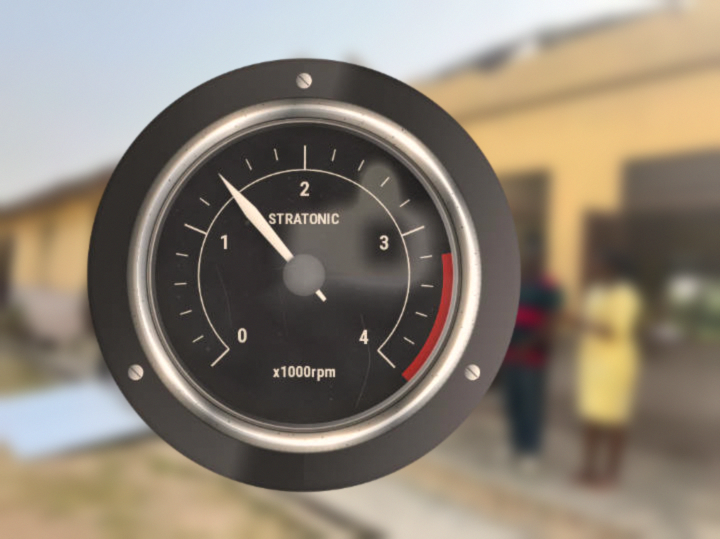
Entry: 1400; rpm
